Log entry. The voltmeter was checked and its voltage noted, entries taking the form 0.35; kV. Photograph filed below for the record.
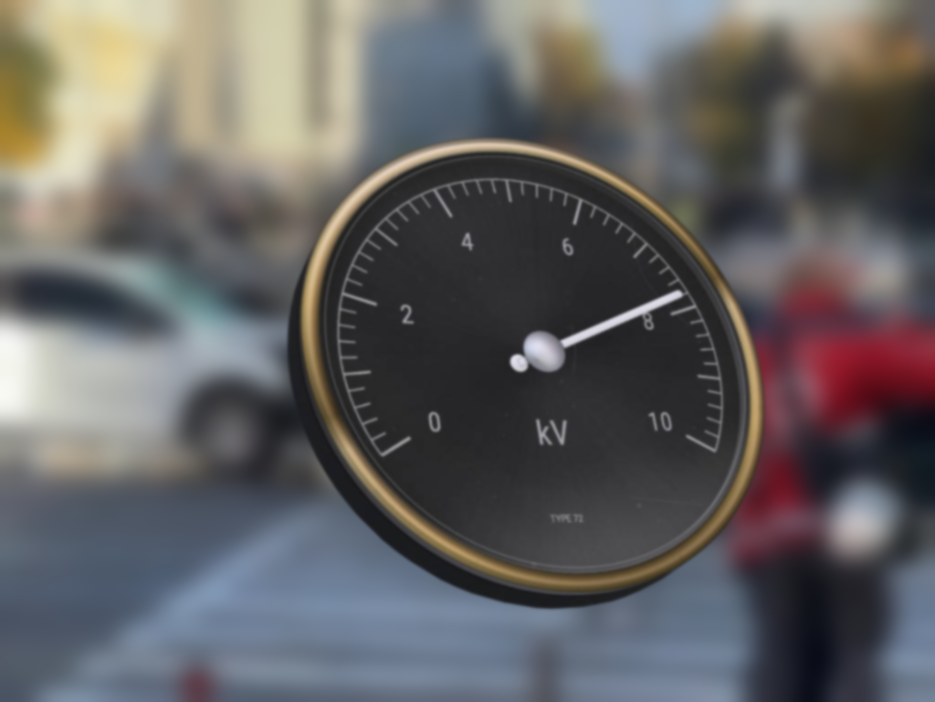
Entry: 7.8; kV
